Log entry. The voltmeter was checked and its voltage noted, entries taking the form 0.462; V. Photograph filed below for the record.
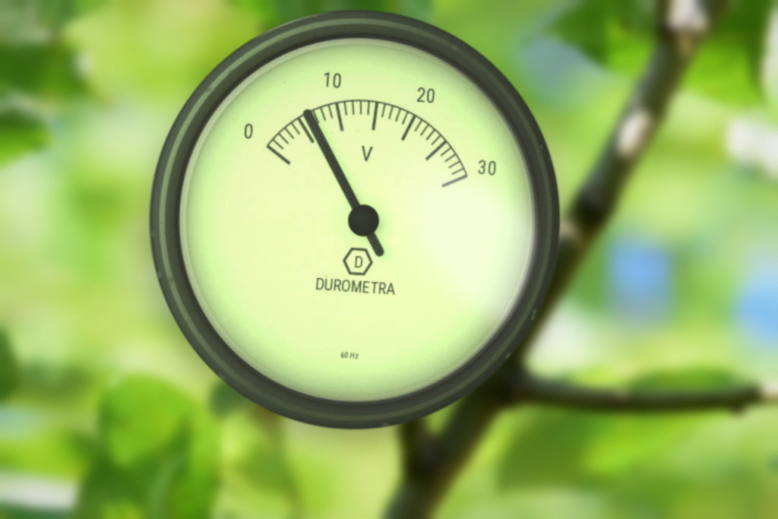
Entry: 6; V
